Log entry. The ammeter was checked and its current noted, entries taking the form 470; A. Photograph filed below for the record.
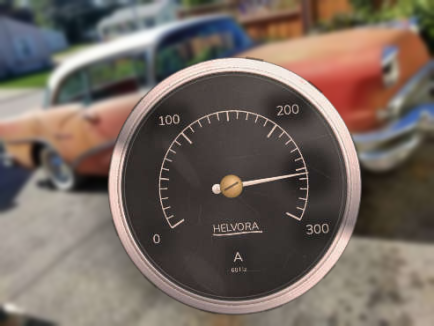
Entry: 255; A
